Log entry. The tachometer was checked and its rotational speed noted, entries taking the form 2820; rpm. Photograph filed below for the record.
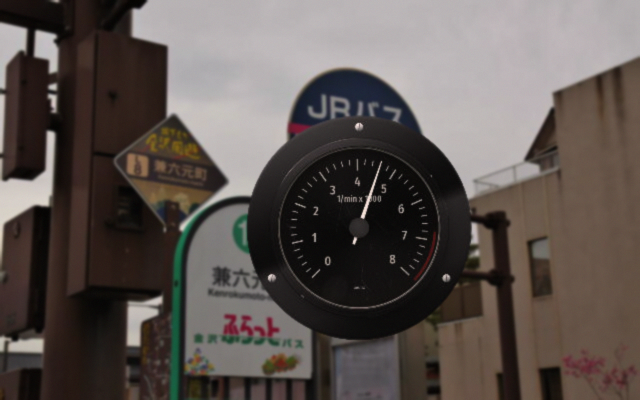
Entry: 4600; rpm
